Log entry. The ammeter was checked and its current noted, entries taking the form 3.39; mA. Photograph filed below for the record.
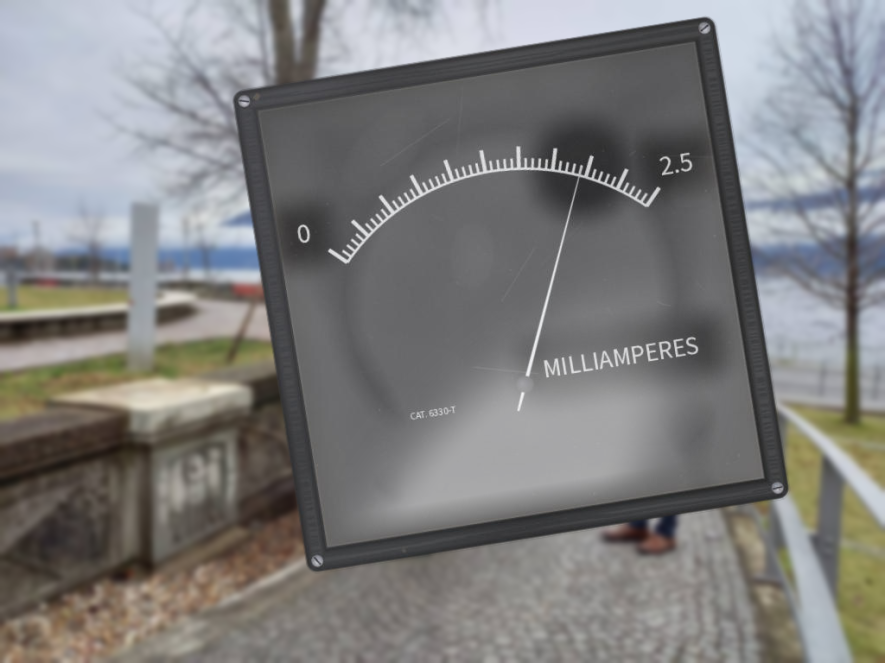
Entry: 1.95; mA
